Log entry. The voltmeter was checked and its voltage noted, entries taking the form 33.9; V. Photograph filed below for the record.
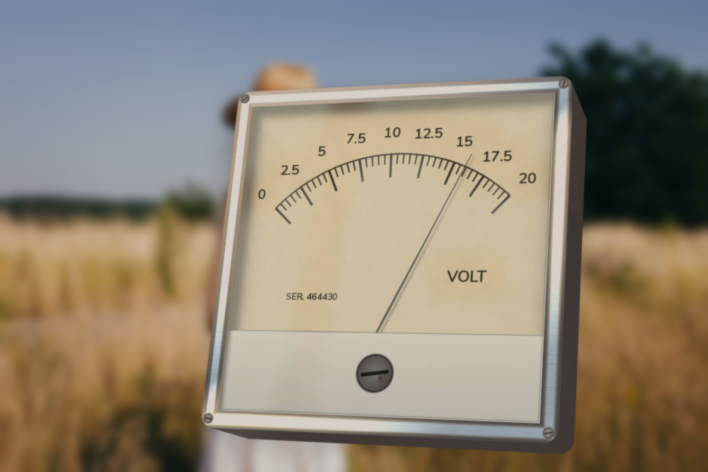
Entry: 16; V
